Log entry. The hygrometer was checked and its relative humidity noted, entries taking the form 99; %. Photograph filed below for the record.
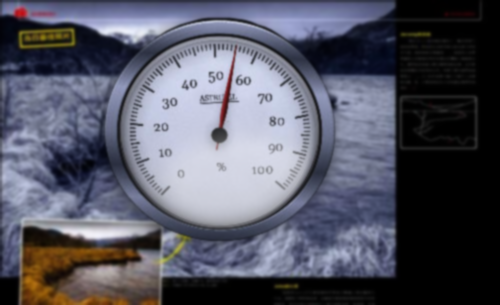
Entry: 55; %
